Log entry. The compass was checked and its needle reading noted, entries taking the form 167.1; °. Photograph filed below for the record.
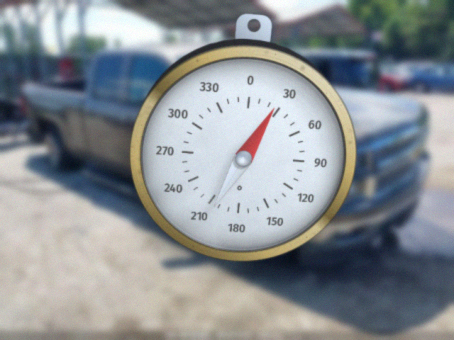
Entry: 25; °
